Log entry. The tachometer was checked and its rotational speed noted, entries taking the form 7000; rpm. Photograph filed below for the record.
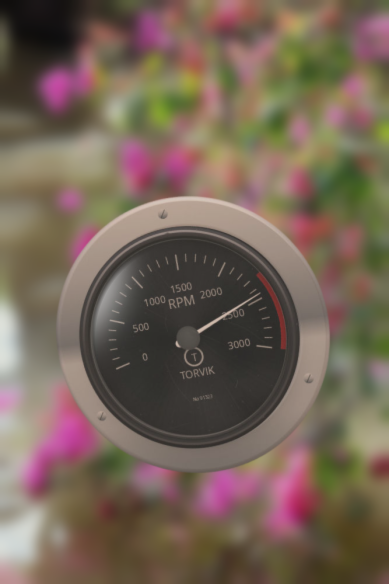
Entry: 2450; rpm
